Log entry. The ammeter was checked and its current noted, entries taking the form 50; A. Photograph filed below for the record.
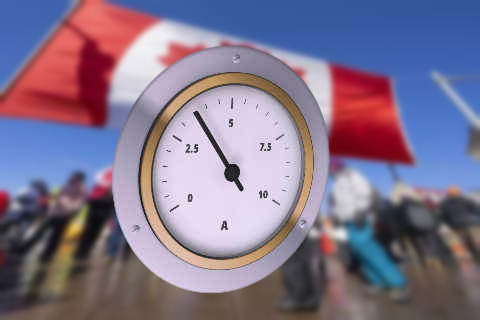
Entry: 3.5; A
